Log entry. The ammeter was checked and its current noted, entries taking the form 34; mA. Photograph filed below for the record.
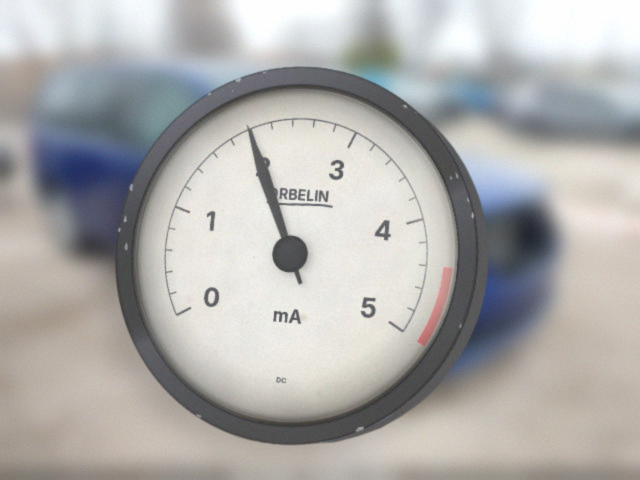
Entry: 2; mA
